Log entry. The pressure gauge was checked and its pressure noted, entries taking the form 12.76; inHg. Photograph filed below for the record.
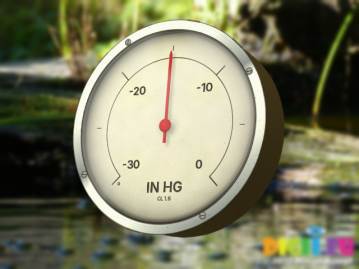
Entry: -15; inHg
